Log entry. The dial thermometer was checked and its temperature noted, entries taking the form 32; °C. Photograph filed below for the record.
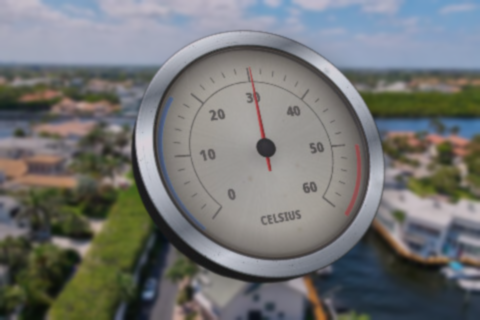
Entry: 30; °C
